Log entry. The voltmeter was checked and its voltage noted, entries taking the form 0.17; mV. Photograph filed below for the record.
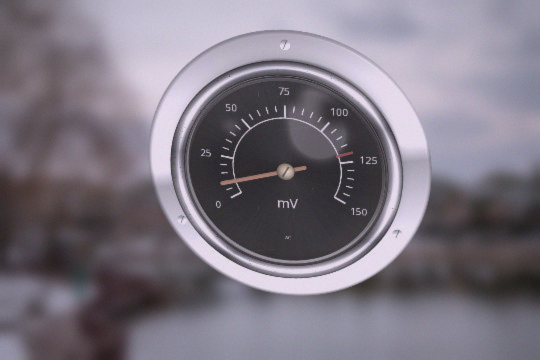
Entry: 10; mV
